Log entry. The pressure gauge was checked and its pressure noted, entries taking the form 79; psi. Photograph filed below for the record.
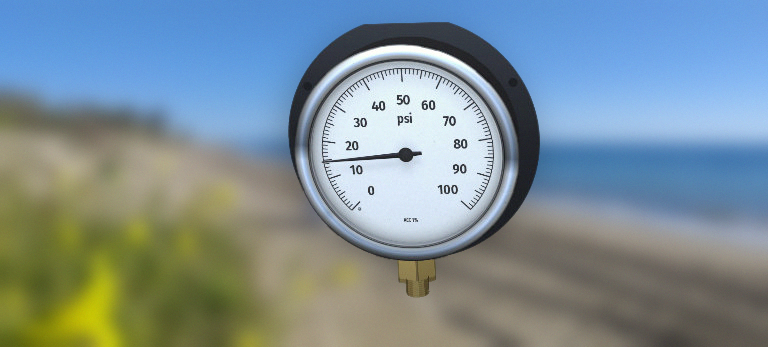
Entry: 15; psi
